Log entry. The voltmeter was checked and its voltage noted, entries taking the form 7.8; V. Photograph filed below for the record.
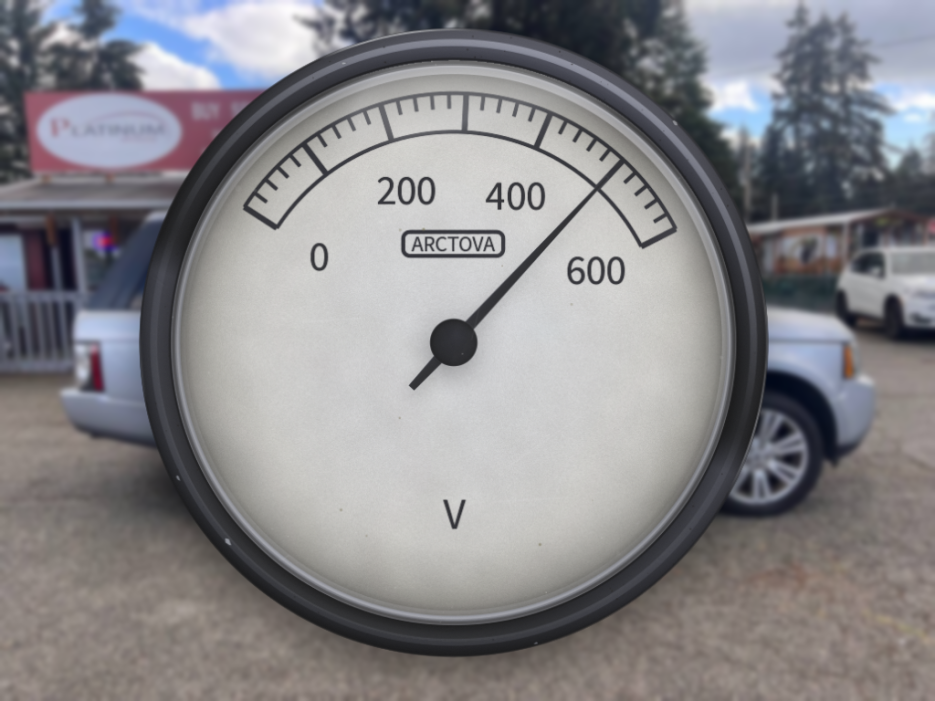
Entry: 500; V
